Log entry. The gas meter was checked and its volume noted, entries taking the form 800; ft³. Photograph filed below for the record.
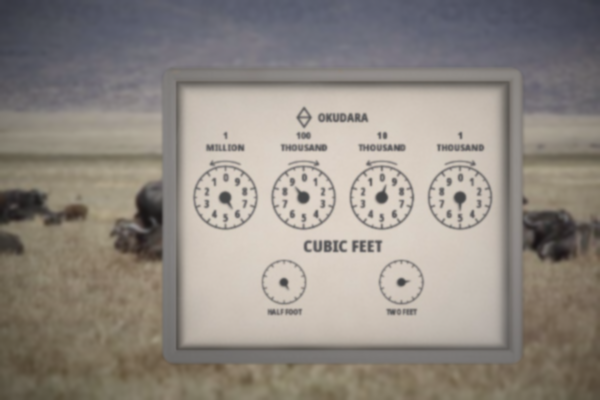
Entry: 589500; ft³
